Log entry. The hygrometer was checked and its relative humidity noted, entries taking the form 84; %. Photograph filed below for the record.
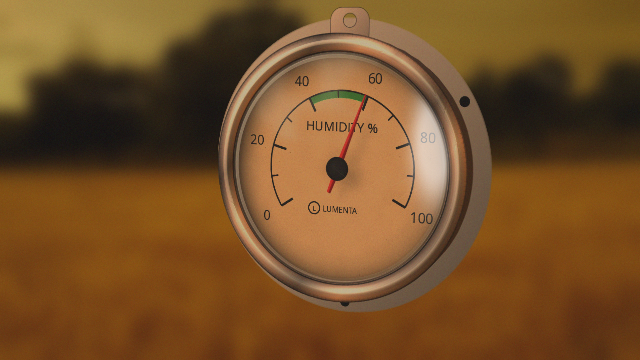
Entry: 60; %
